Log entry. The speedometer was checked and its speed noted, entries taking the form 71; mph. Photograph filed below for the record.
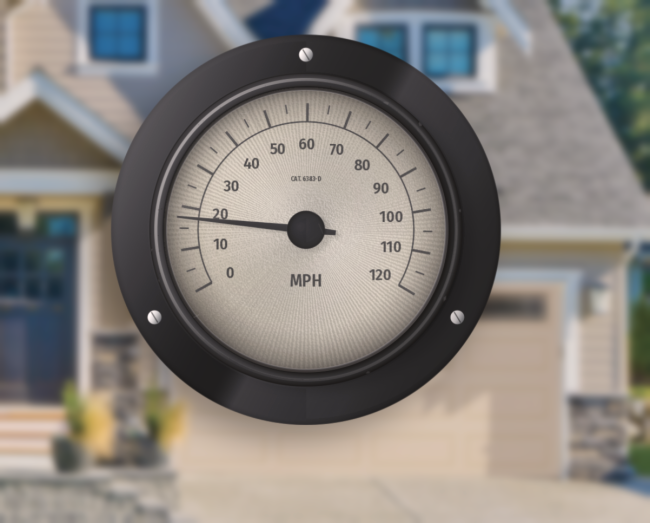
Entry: 17.5; mph
